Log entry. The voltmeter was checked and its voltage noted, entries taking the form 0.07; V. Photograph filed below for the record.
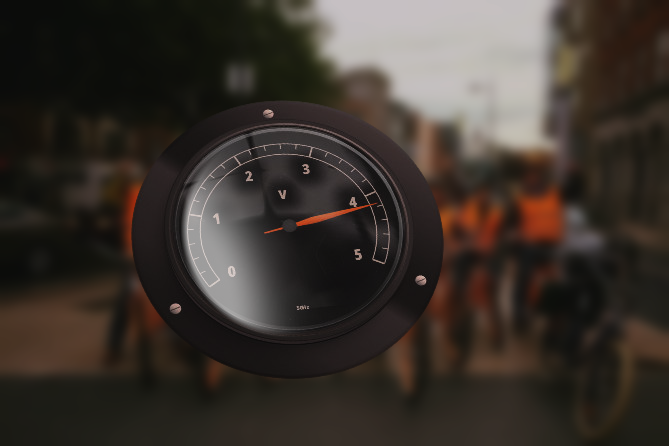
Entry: 4.2; V
